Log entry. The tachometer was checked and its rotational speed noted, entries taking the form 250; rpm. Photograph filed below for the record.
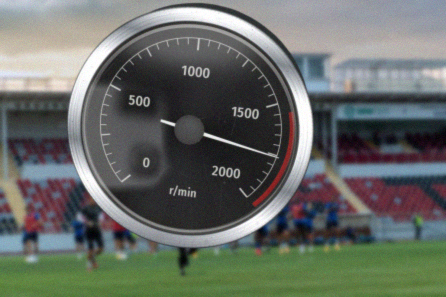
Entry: 1750; rpm
